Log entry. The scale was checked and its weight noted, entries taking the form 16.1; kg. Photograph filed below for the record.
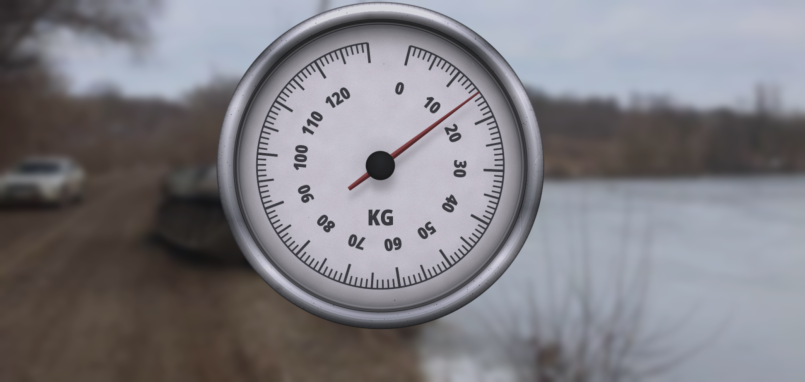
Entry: 15; kg
